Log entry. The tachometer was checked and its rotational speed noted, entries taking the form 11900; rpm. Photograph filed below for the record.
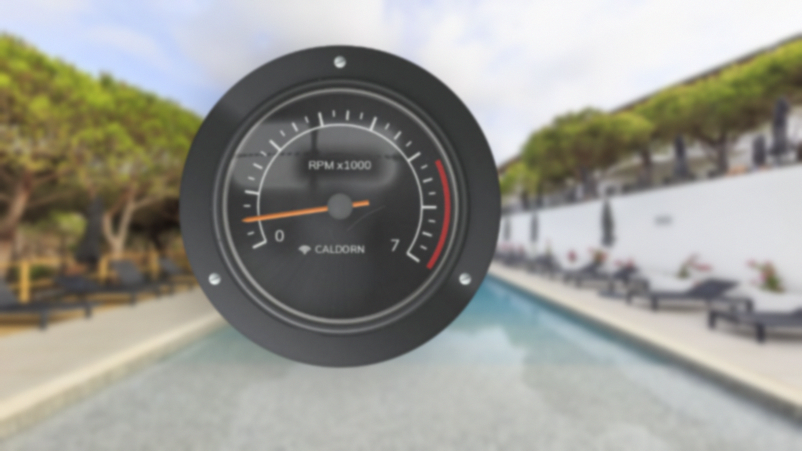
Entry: 500; rpm
